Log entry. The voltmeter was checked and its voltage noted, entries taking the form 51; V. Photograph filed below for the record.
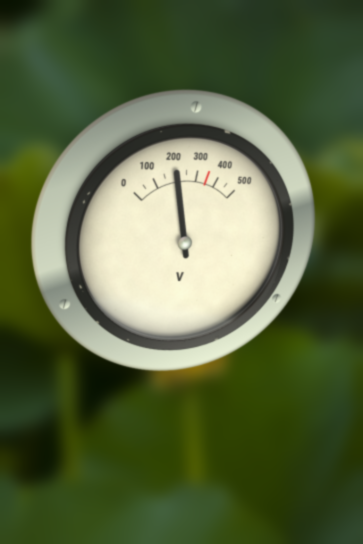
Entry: 200; V
